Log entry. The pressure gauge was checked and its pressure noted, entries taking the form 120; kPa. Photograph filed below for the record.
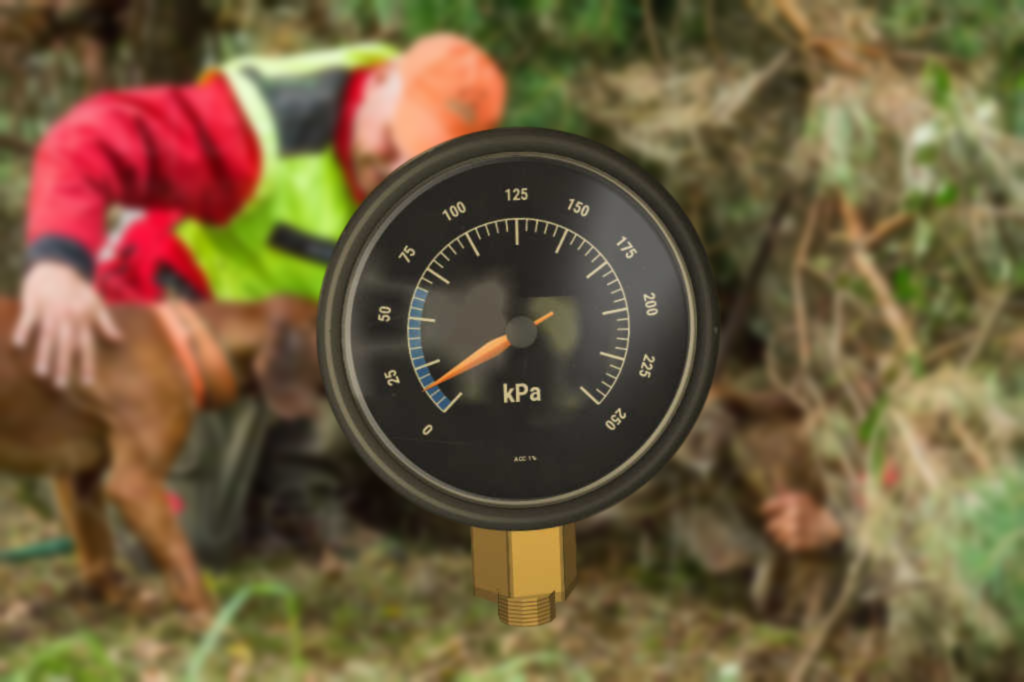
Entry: 15; kPa
